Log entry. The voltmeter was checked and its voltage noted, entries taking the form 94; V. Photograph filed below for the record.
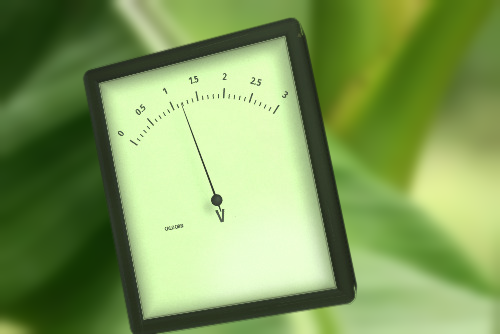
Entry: 1.2; V
